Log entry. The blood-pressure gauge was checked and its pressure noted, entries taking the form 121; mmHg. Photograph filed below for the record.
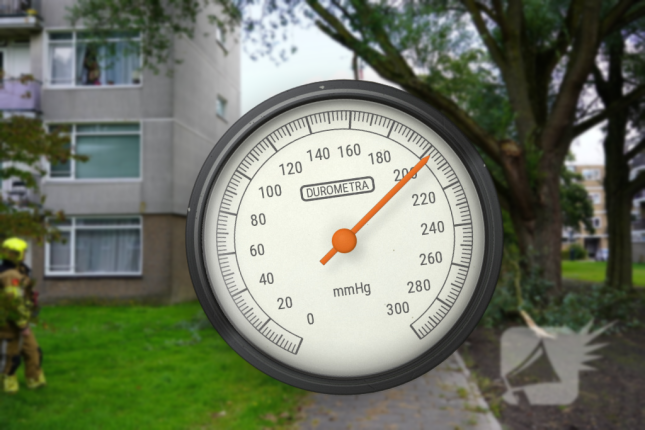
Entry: 202; mmHg
